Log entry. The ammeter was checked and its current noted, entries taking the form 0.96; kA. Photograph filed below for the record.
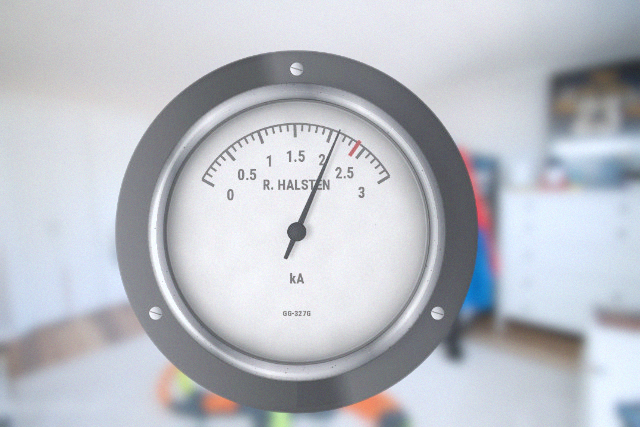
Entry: 2.1; kA
